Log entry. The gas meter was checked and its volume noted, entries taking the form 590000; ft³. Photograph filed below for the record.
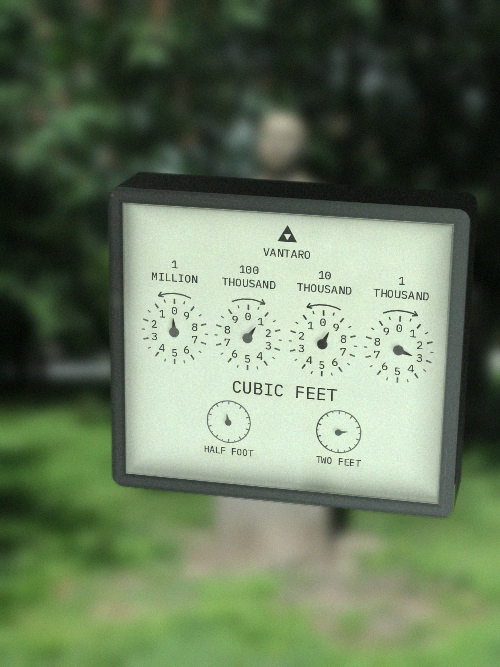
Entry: 9300; ft³
